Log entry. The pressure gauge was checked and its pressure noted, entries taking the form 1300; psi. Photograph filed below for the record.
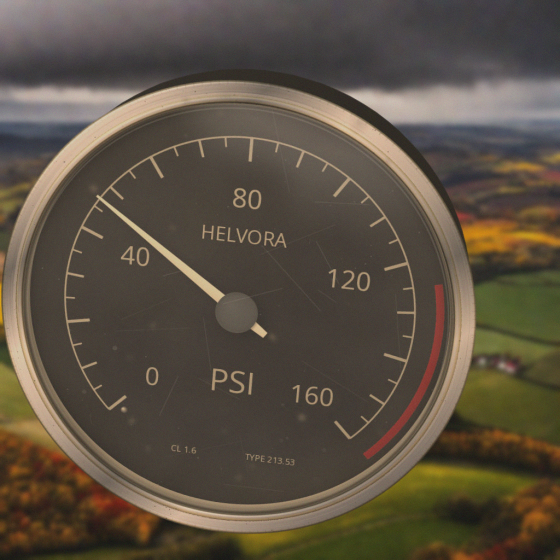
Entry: 47.5; psi
